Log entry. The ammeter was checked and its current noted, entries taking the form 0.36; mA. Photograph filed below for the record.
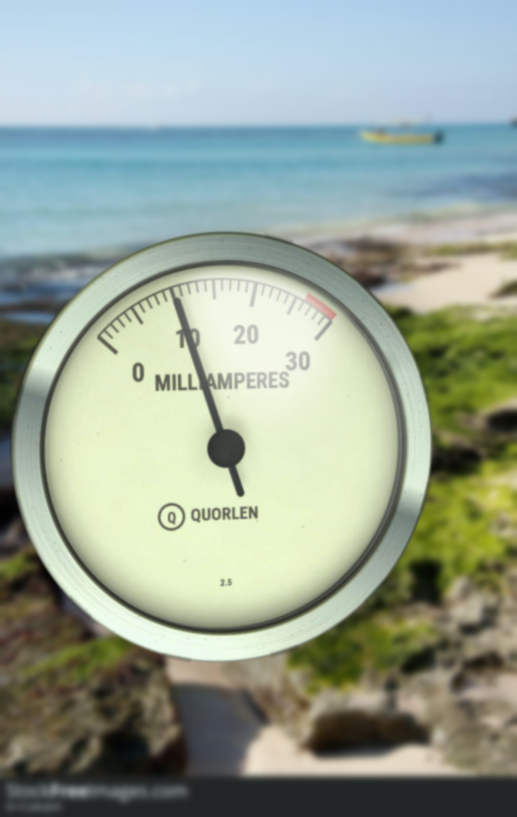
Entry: 10; mA
